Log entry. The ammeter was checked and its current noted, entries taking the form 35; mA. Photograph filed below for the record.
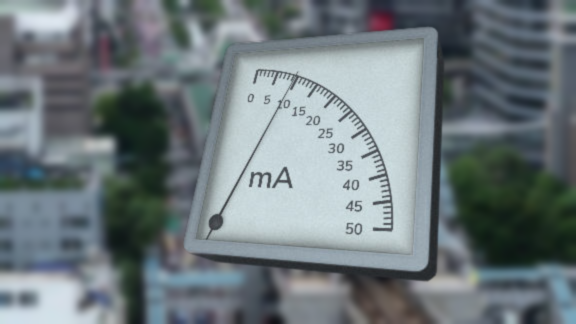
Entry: 10; mA
